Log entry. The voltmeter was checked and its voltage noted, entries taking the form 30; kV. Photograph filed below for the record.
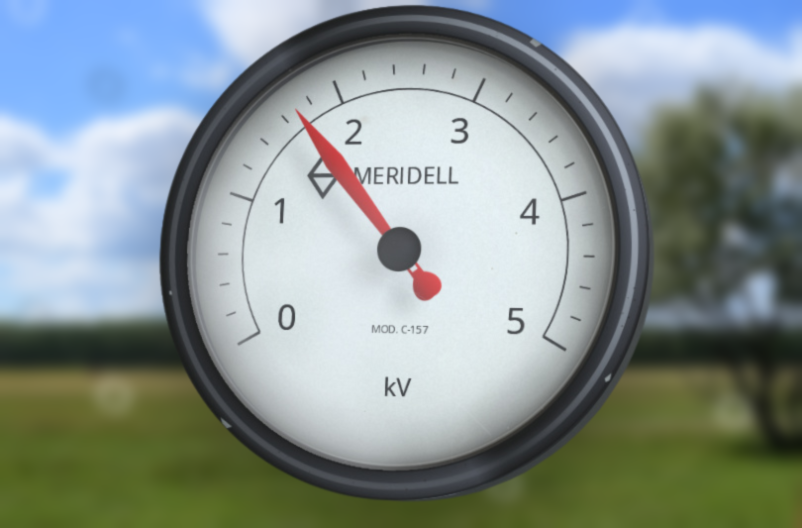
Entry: 1.7; kV
